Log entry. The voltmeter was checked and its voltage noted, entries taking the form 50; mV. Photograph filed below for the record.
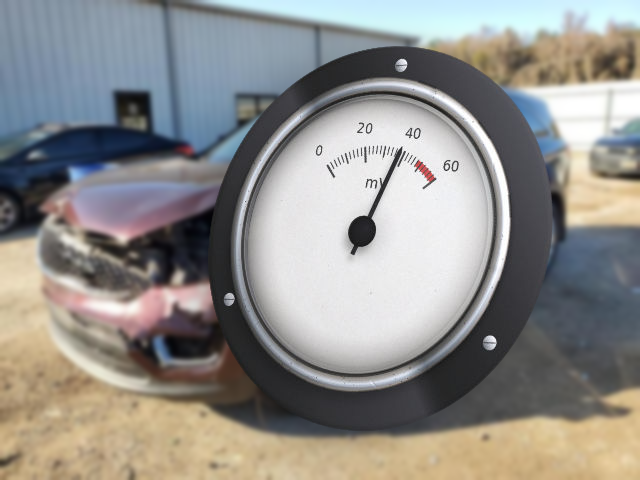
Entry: 40; mV
